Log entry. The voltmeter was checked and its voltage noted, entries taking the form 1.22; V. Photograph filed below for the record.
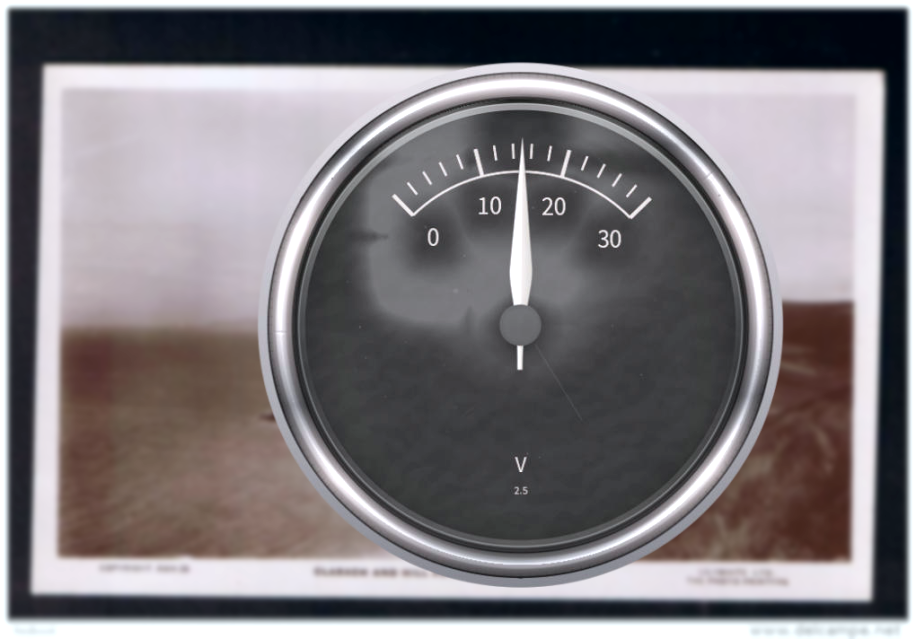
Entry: 15; V
